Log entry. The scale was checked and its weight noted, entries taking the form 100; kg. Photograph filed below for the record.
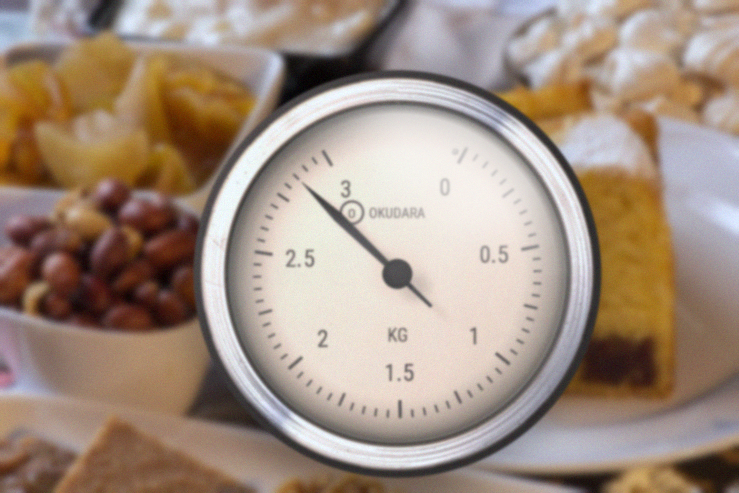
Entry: 2.85; kg
